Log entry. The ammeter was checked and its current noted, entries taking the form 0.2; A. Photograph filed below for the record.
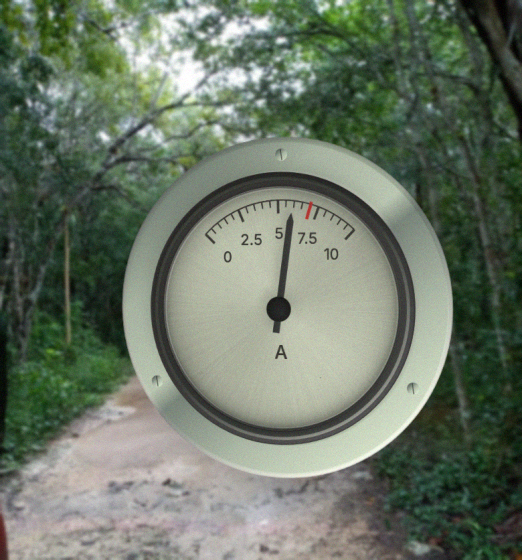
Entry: 6; A
